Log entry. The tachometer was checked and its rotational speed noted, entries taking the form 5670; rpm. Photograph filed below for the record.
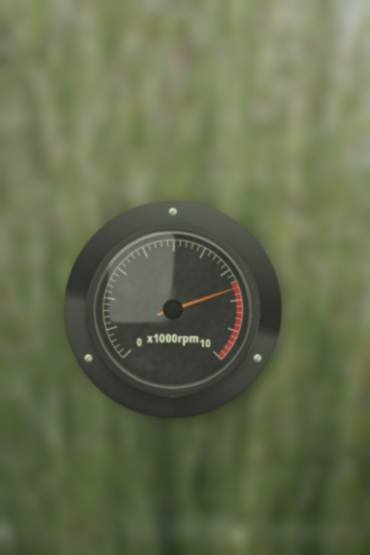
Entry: 7600; rpm
